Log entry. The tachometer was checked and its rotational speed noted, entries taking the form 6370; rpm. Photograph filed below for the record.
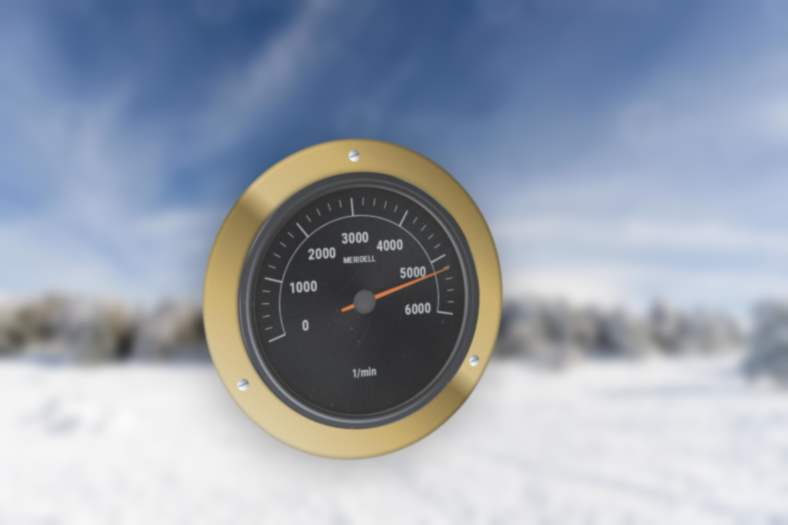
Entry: 5200; rpm
